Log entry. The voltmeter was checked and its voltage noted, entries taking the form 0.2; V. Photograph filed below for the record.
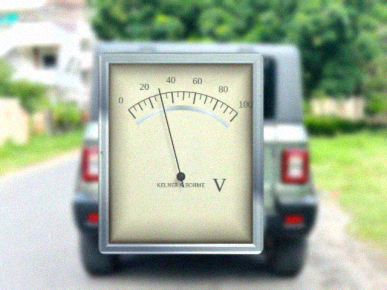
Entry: 30; V
